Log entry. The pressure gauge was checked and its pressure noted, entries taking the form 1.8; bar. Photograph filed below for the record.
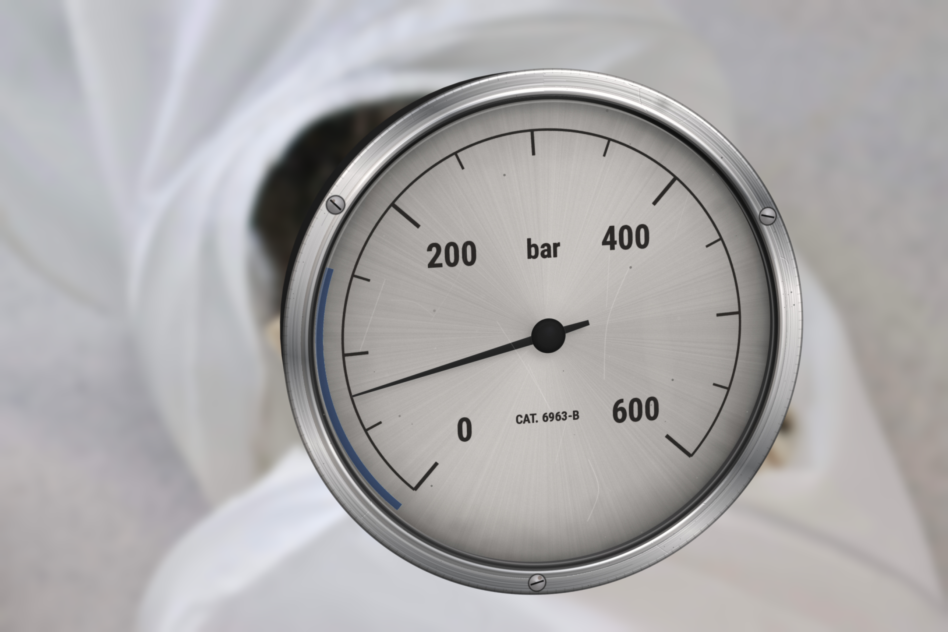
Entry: 75; bar
